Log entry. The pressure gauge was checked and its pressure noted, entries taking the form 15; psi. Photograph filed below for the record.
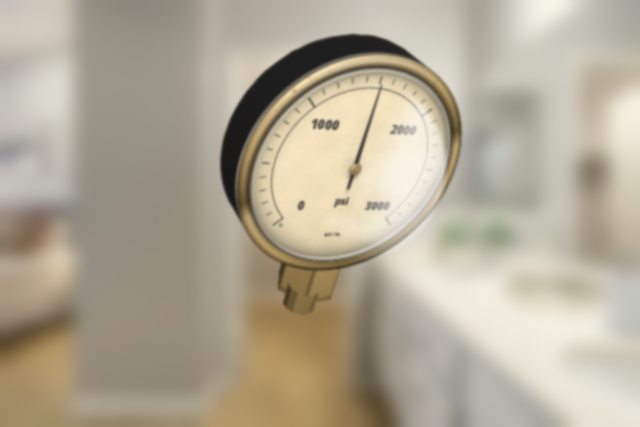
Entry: 1500; psi
